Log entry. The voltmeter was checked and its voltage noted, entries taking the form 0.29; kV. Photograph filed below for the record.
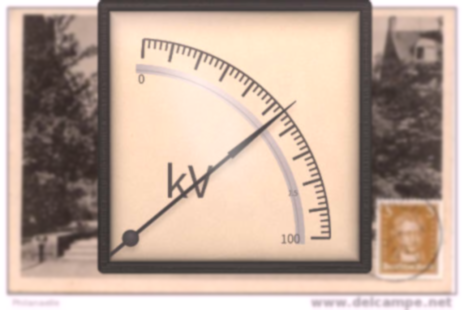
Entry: 54; kV
